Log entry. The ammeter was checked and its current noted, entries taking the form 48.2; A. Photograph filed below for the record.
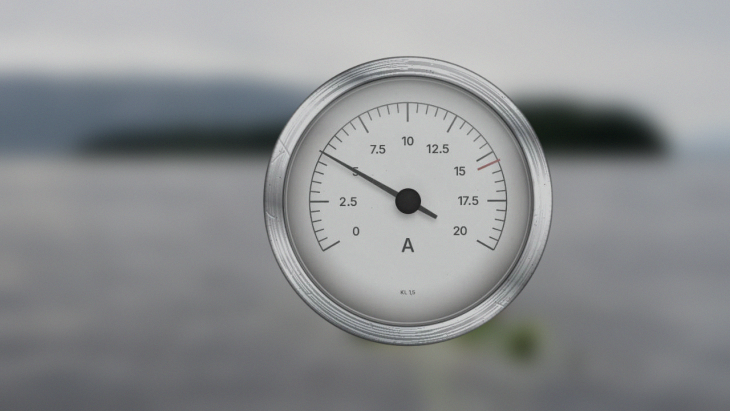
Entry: 5; A
